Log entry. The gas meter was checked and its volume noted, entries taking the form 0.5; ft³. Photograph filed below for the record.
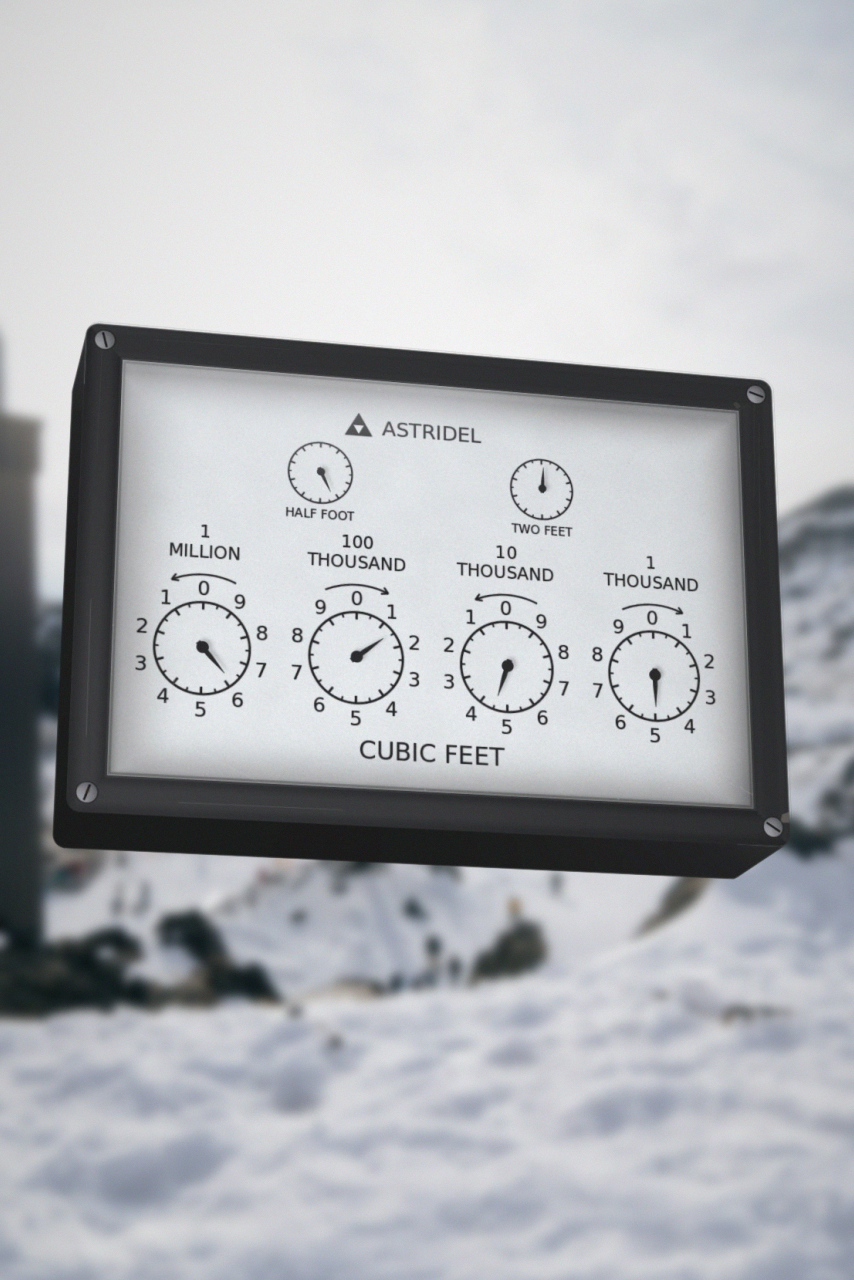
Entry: 614500; ft³
